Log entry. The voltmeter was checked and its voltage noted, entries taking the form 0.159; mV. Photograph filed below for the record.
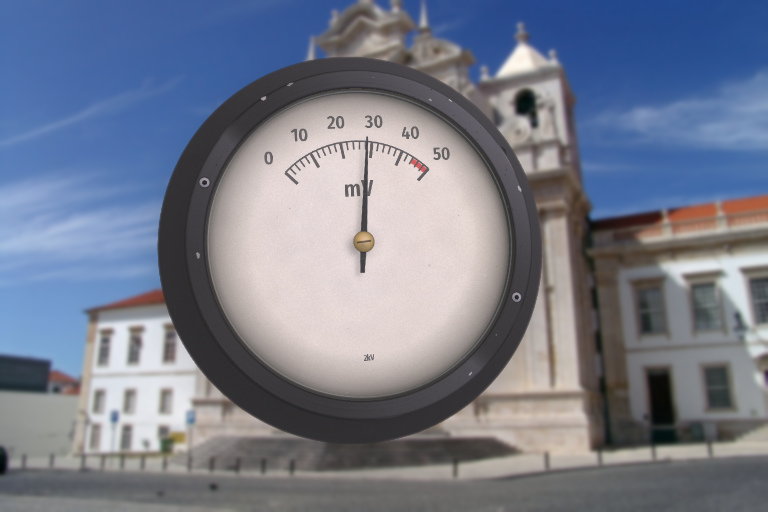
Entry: 28; mV
